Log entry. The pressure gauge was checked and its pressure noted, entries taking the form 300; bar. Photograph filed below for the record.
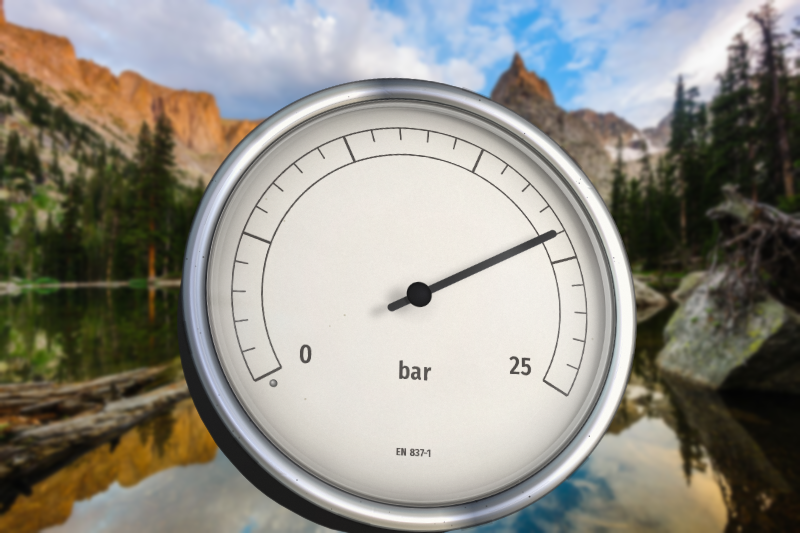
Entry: 19; bar
